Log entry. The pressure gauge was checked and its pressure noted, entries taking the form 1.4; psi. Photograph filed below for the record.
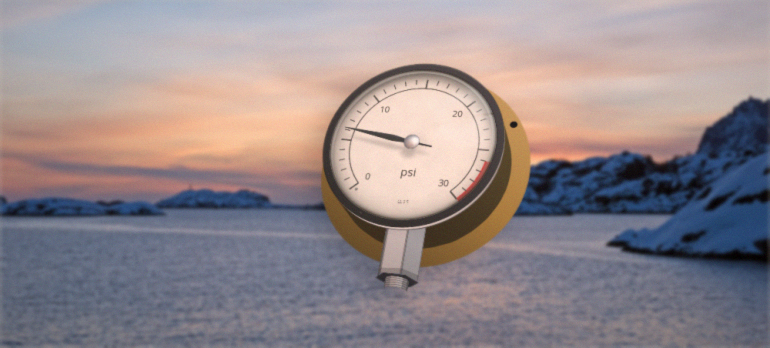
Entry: 6; psi
